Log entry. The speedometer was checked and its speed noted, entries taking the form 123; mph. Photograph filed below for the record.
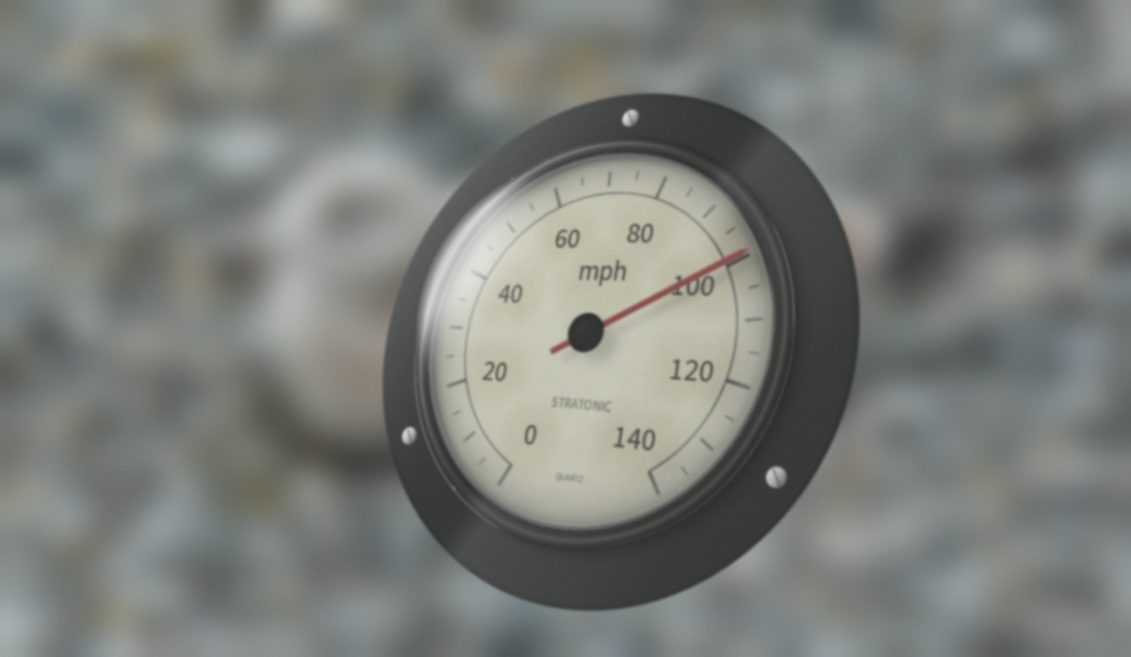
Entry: 100; mph
